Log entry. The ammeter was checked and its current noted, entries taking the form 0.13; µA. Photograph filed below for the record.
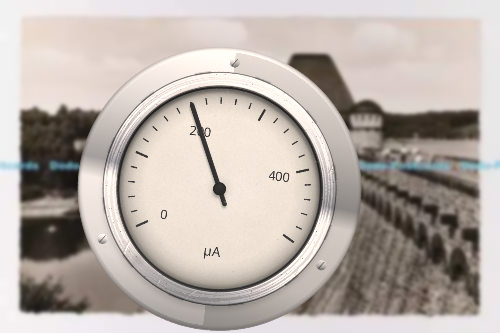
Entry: 200; µA
